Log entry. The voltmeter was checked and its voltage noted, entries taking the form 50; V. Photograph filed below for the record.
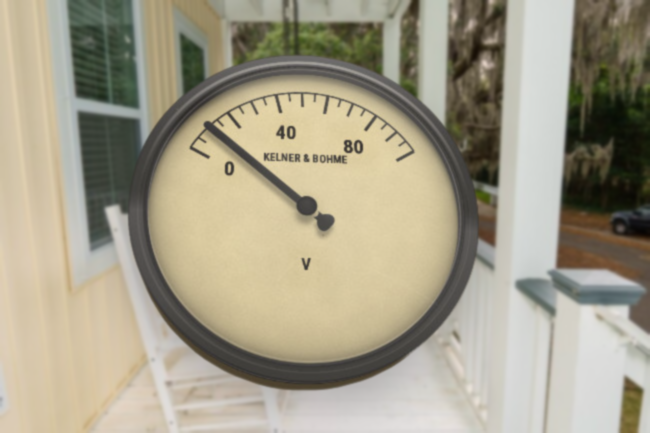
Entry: 10; V
